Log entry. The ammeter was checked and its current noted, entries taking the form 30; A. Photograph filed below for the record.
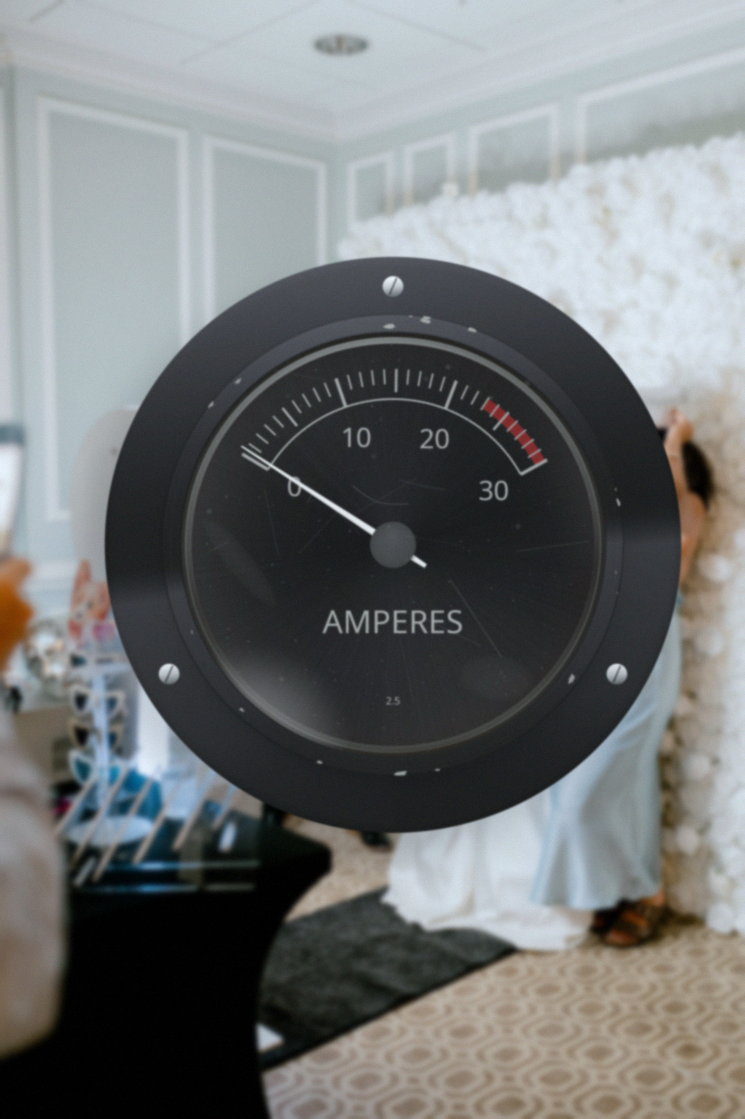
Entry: 0.5; A
